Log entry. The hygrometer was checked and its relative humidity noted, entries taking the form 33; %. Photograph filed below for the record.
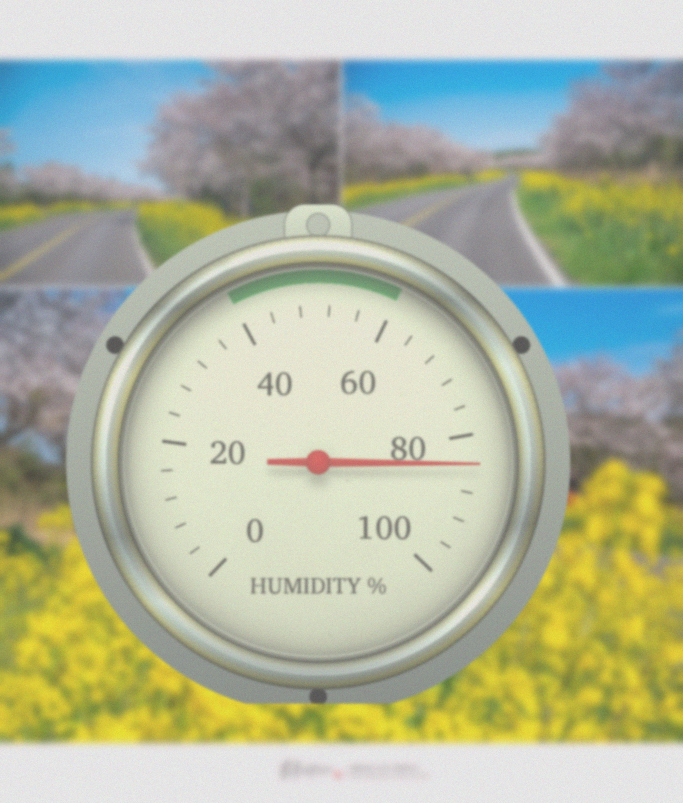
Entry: 84; %
